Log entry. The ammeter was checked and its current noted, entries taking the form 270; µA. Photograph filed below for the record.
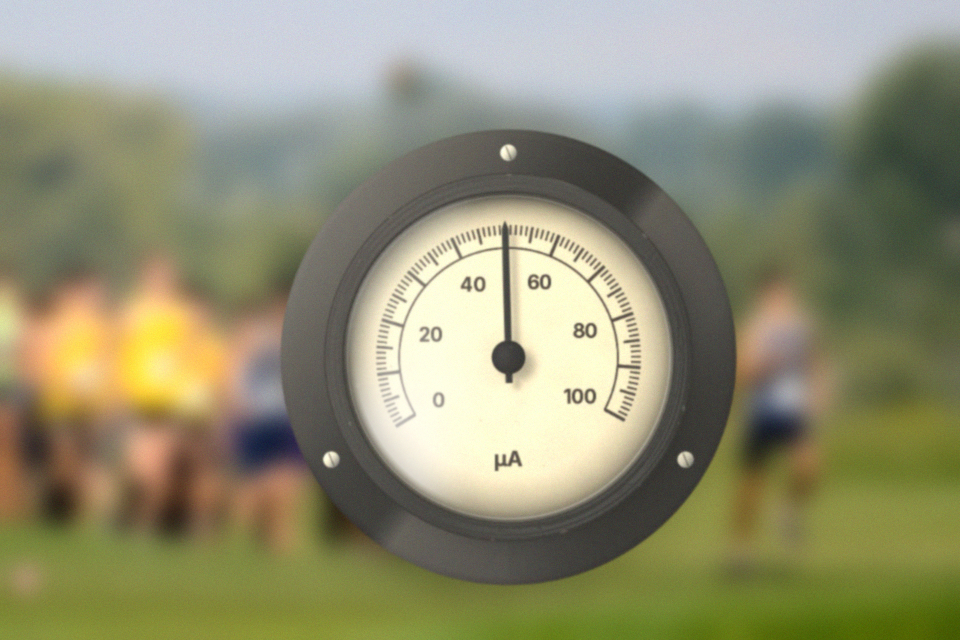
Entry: 50; µA
